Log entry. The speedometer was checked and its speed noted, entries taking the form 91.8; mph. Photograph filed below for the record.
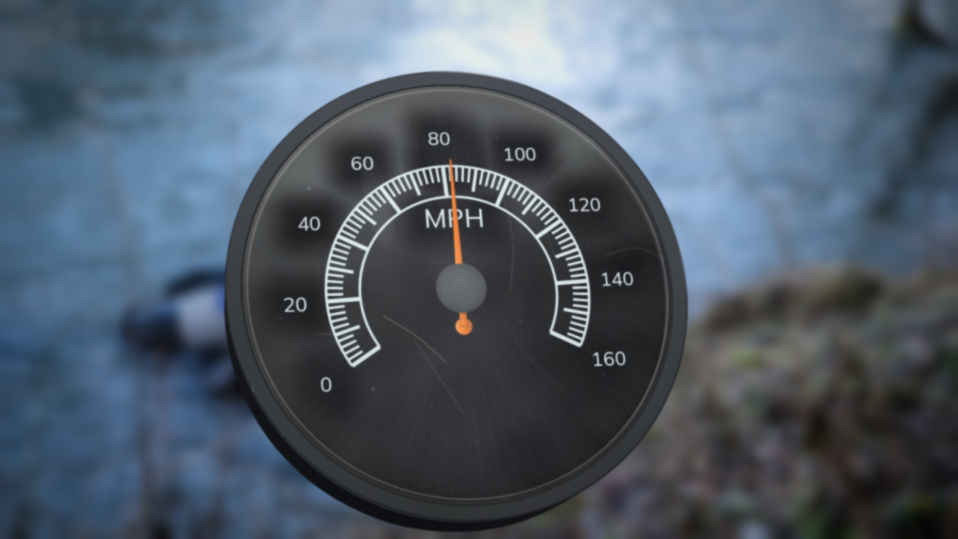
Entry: 82; mph
